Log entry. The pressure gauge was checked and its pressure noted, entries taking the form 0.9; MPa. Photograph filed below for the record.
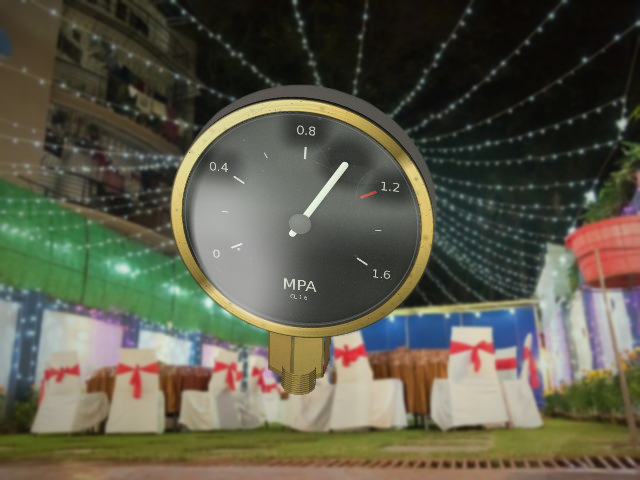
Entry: 1; MPa
